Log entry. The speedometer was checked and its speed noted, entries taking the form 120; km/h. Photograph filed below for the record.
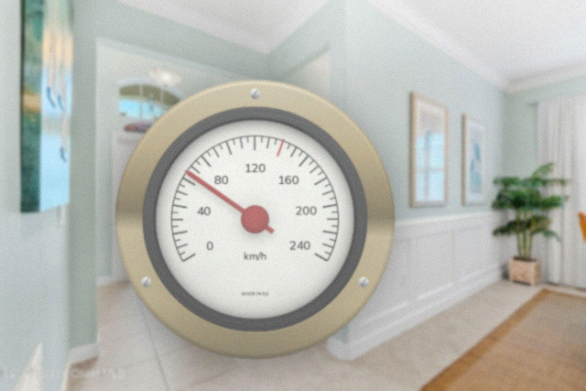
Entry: 65; km/h
